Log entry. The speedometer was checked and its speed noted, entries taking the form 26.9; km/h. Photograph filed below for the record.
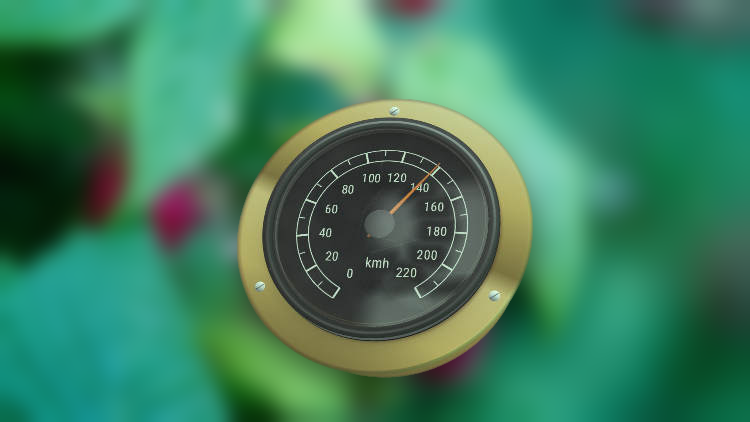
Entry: 140; km/h
